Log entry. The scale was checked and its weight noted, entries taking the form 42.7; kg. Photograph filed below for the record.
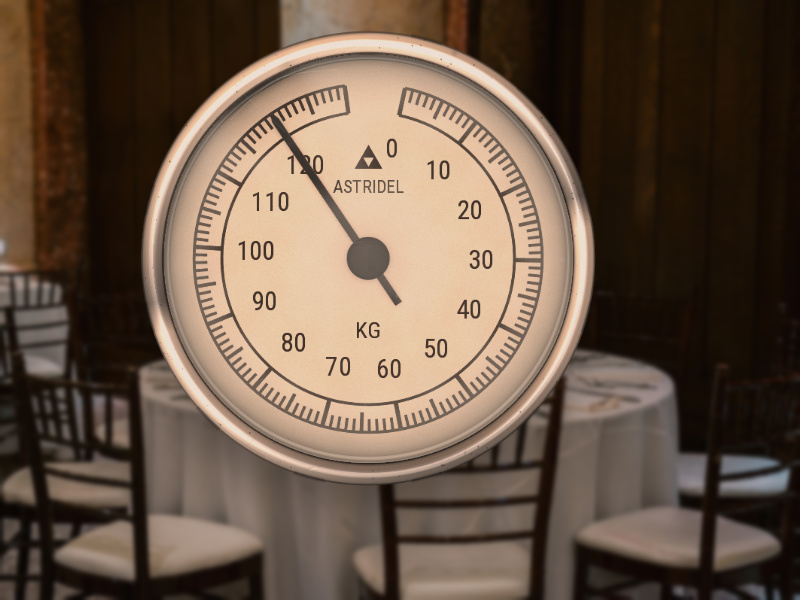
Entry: 120; kg
